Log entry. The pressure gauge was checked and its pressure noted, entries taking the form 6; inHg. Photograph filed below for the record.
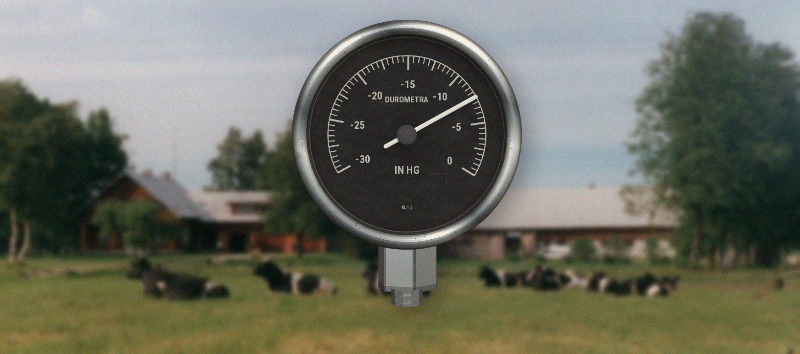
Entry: -7.5; inHg
